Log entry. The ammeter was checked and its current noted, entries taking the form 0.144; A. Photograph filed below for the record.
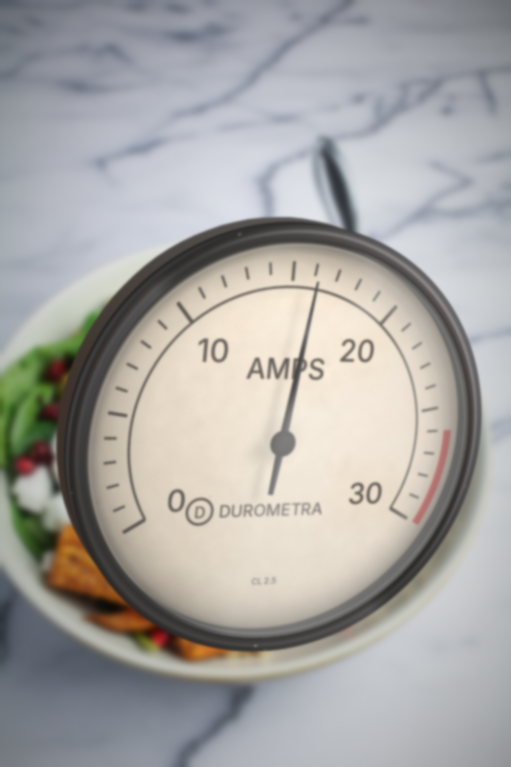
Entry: 16; A
